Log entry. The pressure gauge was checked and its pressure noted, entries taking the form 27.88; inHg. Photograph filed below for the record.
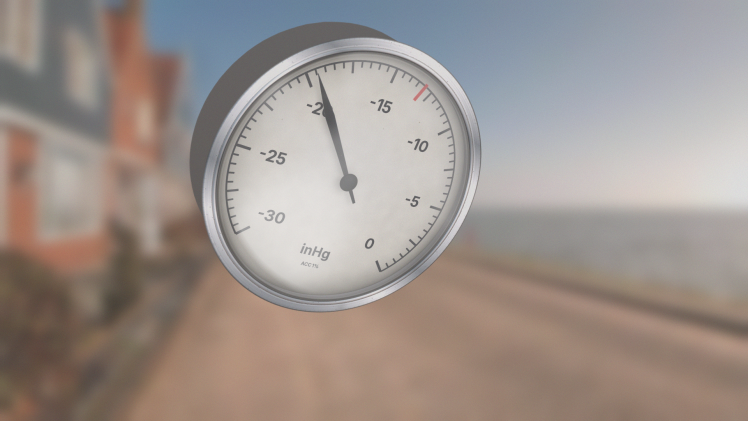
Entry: -19.5; inHg
